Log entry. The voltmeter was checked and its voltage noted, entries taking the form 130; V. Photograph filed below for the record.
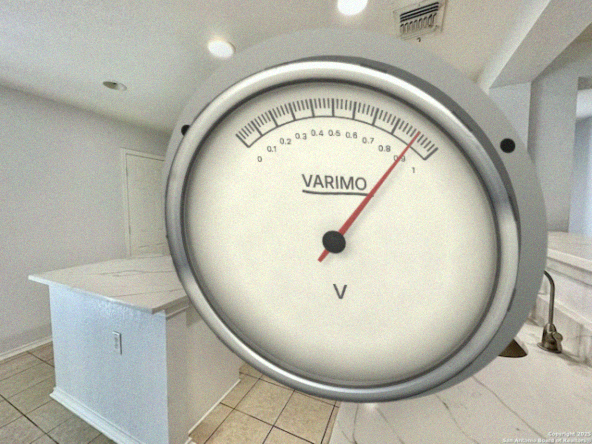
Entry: 0.9; V
